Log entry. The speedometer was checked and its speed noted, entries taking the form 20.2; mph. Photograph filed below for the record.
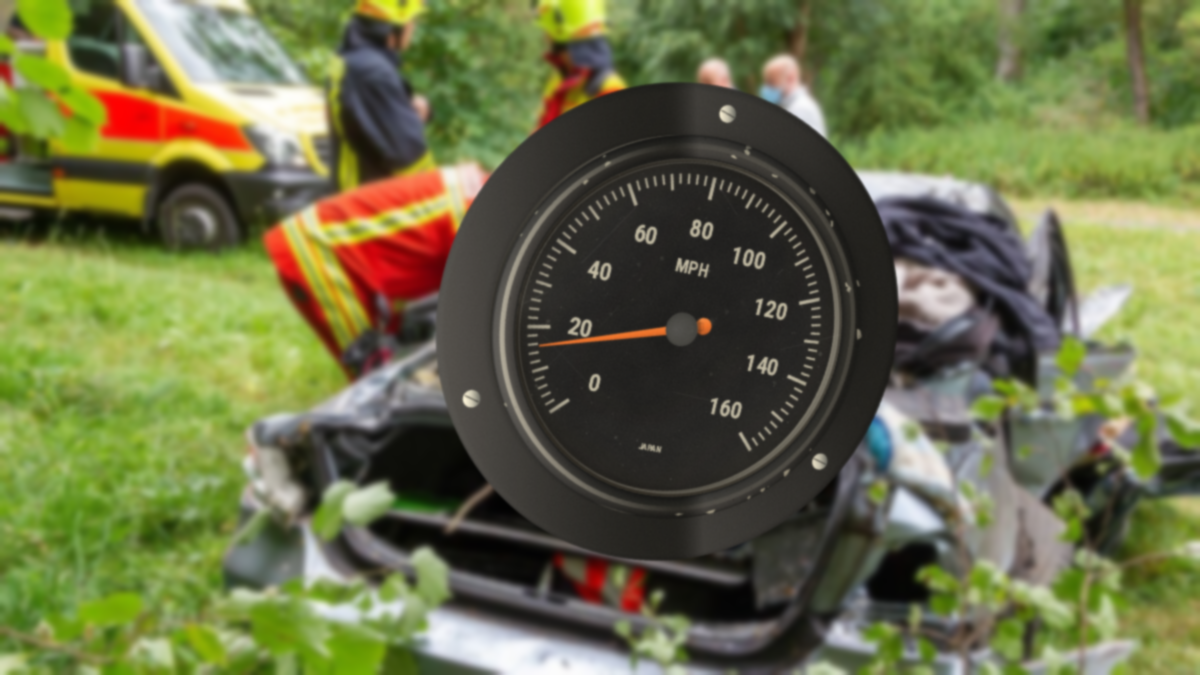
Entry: 16; mph
